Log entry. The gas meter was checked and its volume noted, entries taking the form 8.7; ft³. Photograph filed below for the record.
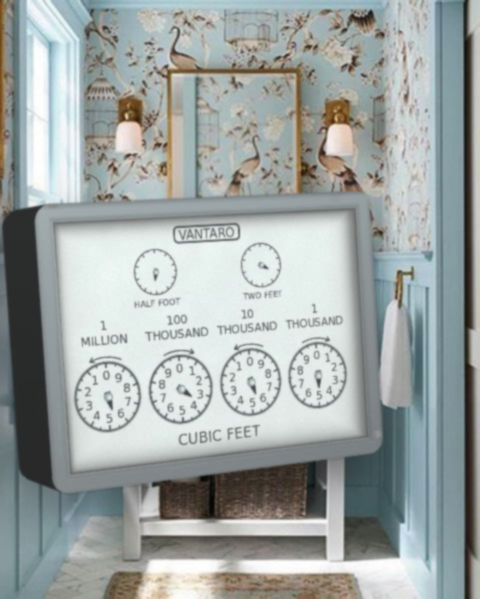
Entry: 535500; ft³
